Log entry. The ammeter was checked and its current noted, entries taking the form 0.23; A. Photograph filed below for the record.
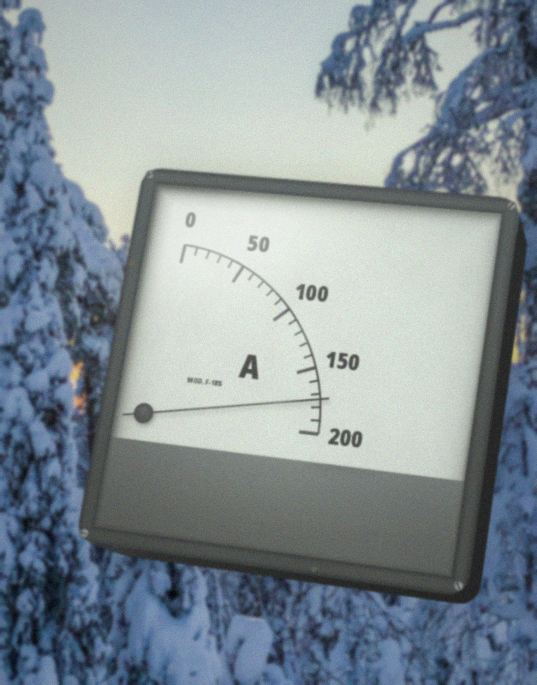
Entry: 175; A
